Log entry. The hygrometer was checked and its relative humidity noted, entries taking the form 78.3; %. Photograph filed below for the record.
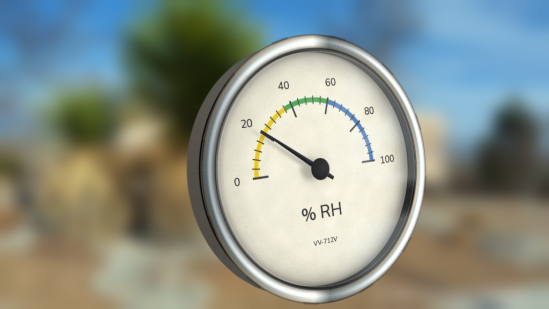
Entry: 20; %
